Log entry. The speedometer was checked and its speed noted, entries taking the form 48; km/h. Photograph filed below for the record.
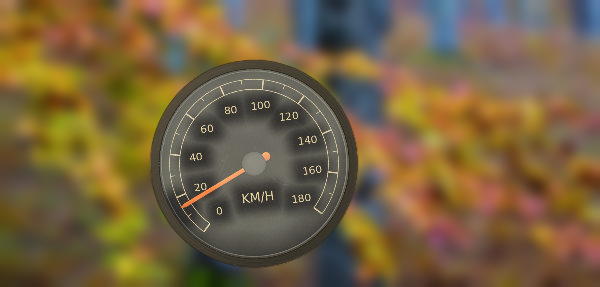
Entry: 15; km/h
